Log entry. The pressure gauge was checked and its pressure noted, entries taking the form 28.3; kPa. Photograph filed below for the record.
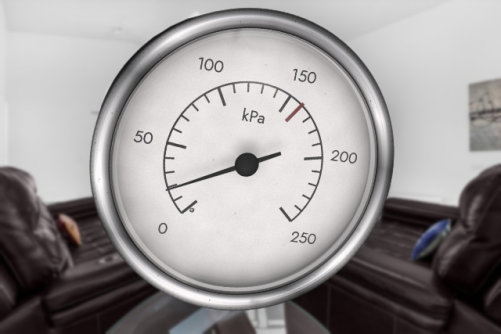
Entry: 20; kPa
